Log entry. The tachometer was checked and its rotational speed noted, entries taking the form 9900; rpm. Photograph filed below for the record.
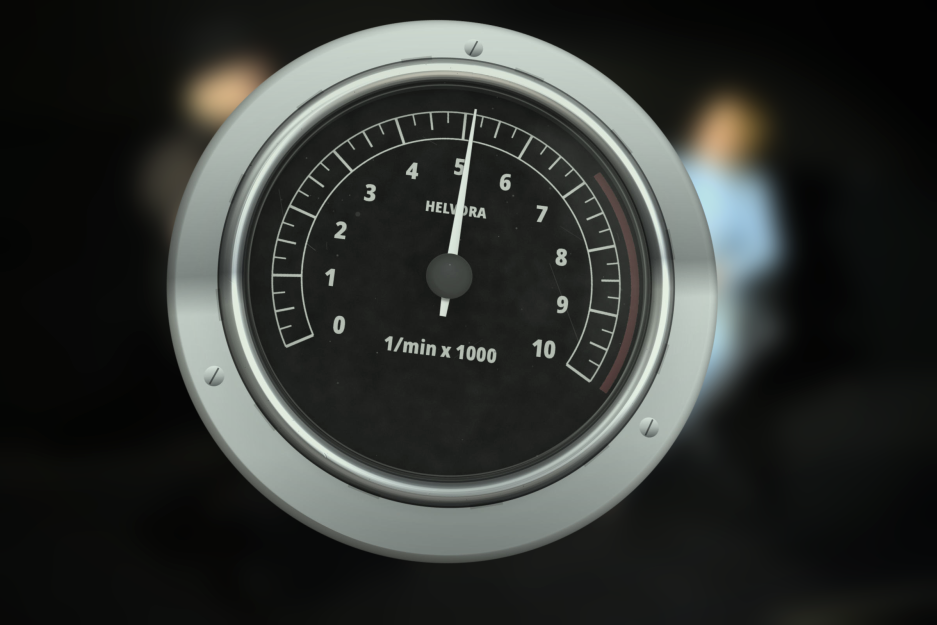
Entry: 5125; rpm
